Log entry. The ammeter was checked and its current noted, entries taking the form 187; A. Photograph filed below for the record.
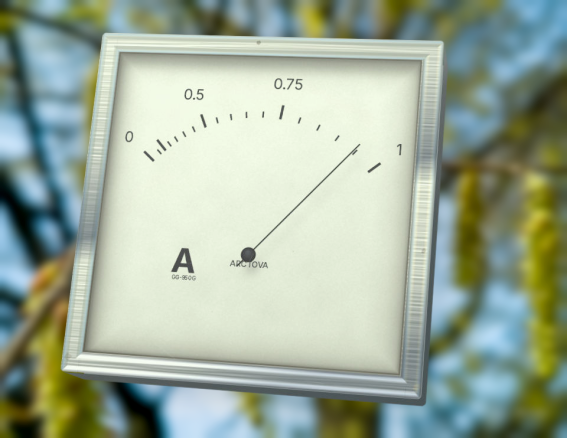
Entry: 0.95; A
